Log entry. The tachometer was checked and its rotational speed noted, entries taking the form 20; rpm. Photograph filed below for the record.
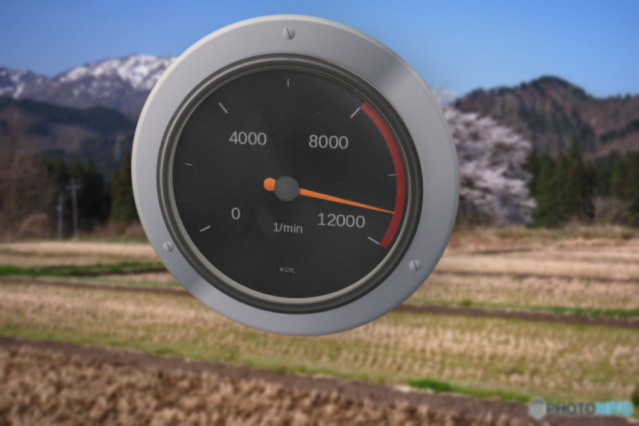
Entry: 11000; rpm
